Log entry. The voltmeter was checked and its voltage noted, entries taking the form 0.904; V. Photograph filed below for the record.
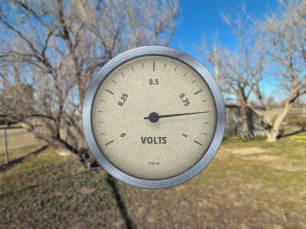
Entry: 0.85; V
